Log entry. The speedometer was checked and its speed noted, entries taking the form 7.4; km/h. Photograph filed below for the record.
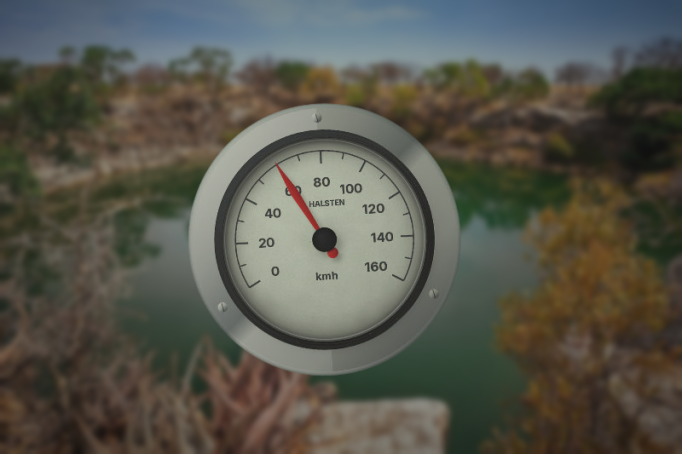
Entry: 60; km/h
